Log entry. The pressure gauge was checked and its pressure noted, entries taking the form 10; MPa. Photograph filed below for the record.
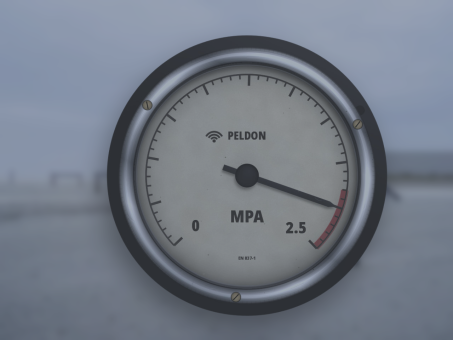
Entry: 2.25; MPa
